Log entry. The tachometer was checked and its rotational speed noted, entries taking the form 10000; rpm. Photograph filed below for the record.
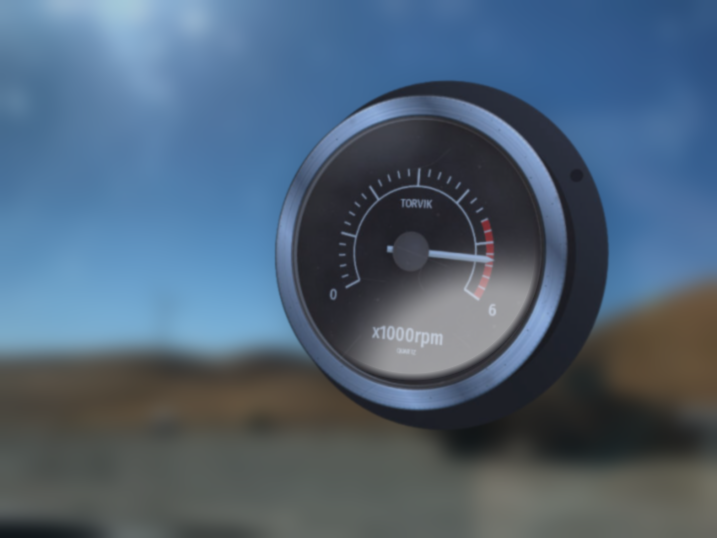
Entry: 5300; rpm
